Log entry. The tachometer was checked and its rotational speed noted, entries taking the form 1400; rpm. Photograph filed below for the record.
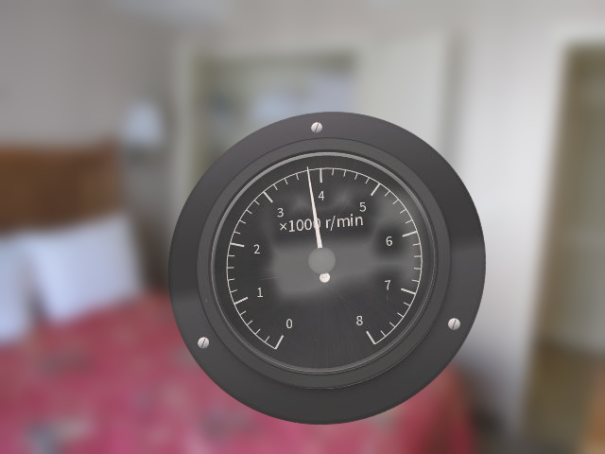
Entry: 3800; rpm
